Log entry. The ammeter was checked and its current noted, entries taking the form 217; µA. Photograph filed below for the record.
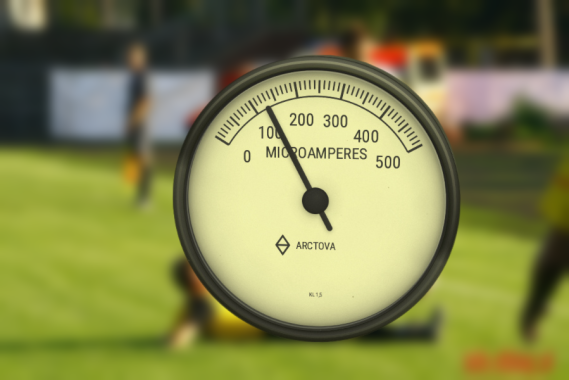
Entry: 130; µA
